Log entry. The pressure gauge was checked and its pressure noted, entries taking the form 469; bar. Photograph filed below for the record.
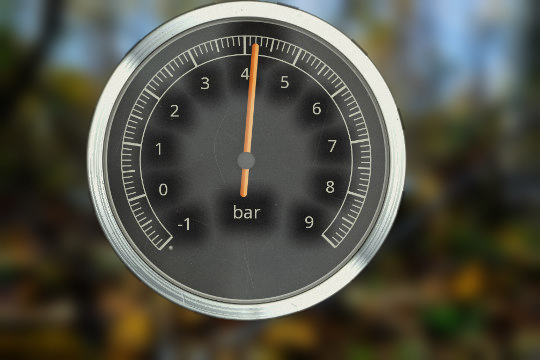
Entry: 4.2; bar
